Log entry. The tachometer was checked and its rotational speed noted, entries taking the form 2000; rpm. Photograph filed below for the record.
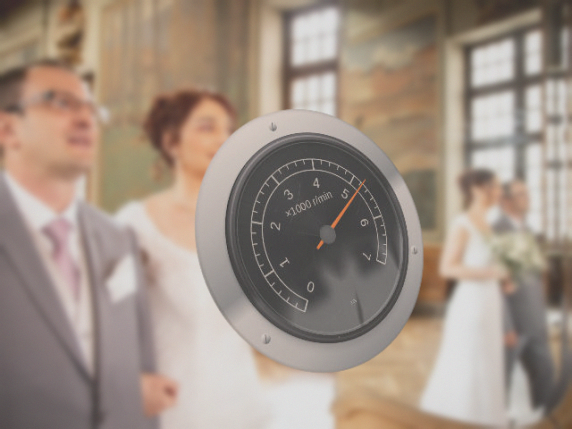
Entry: 5200; rpm
